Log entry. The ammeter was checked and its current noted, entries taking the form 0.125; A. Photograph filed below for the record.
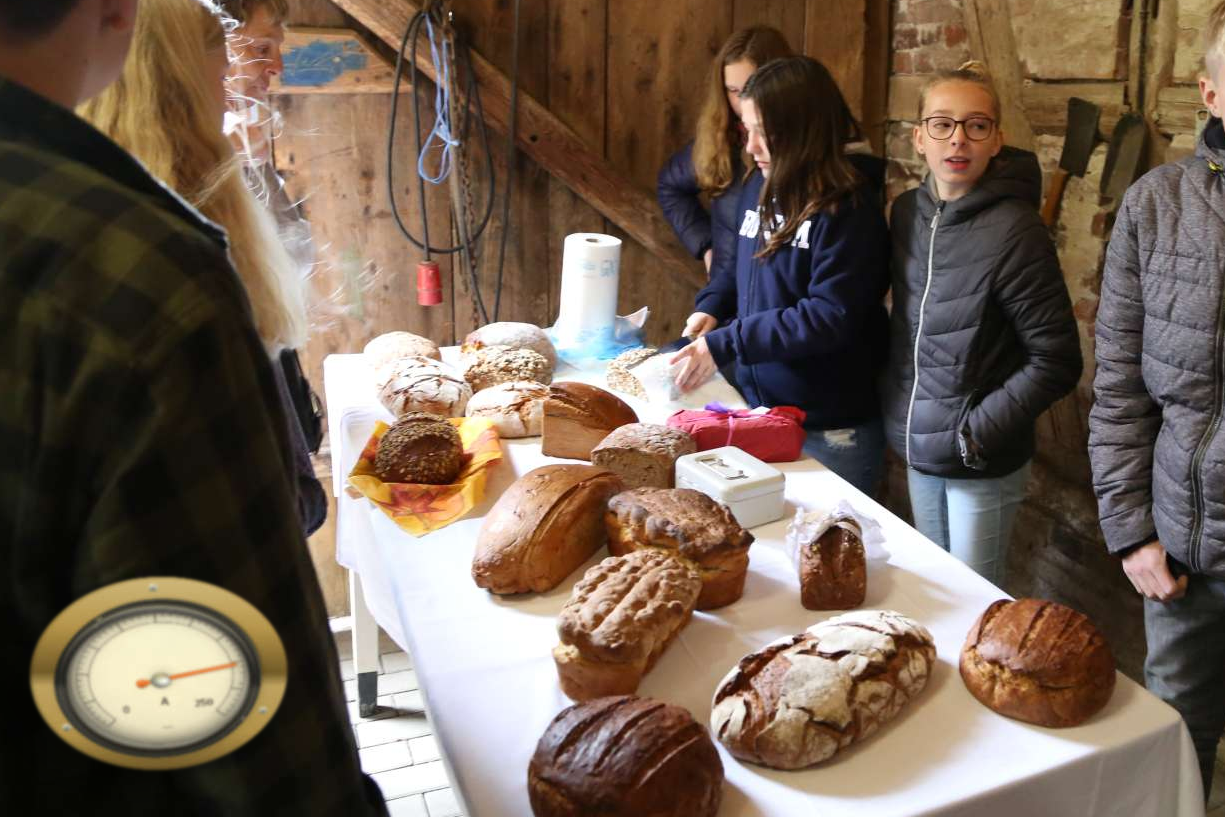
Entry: 200; A
